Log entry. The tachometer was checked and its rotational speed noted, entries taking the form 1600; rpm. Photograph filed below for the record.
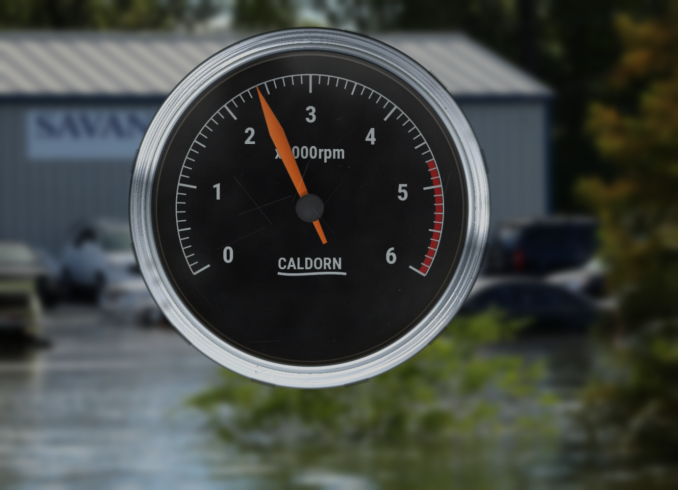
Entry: 2400; rpm
